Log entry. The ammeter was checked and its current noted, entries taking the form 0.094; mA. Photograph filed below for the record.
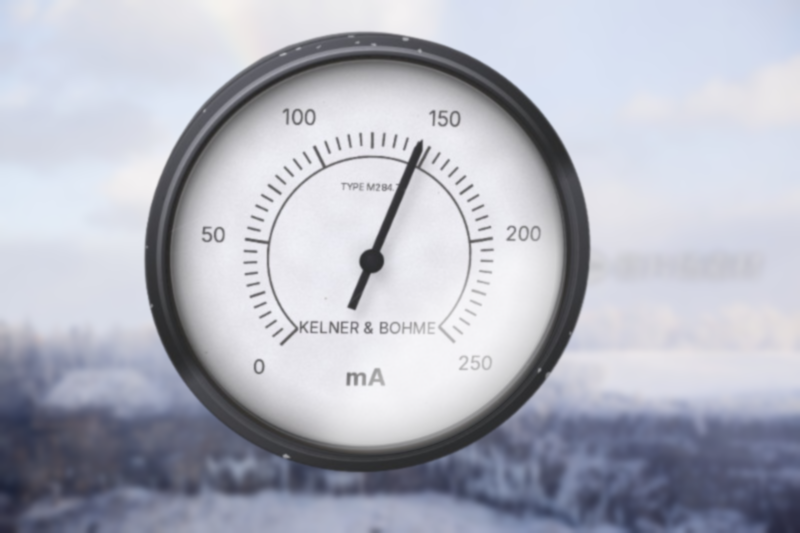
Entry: 145; mA
